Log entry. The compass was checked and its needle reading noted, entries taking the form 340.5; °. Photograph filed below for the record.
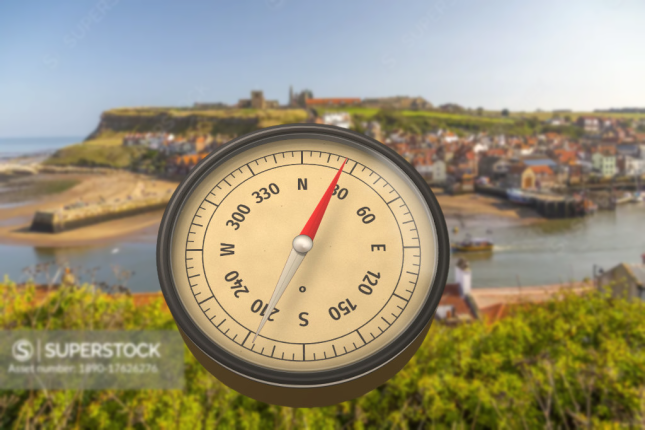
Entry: 25; °
